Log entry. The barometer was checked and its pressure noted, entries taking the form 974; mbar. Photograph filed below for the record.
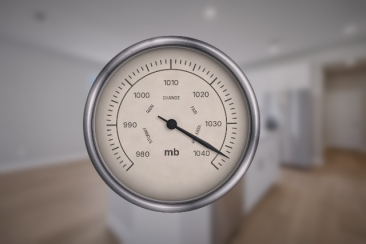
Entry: 1037; mbar
